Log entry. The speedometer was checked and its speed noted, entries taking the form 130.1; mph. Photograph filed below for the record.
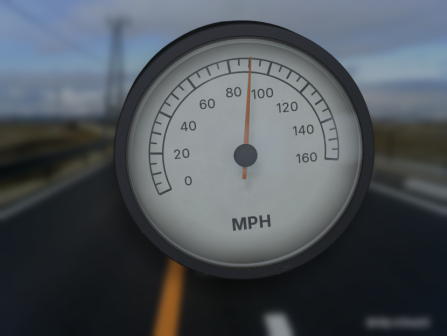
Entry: 90; mph
